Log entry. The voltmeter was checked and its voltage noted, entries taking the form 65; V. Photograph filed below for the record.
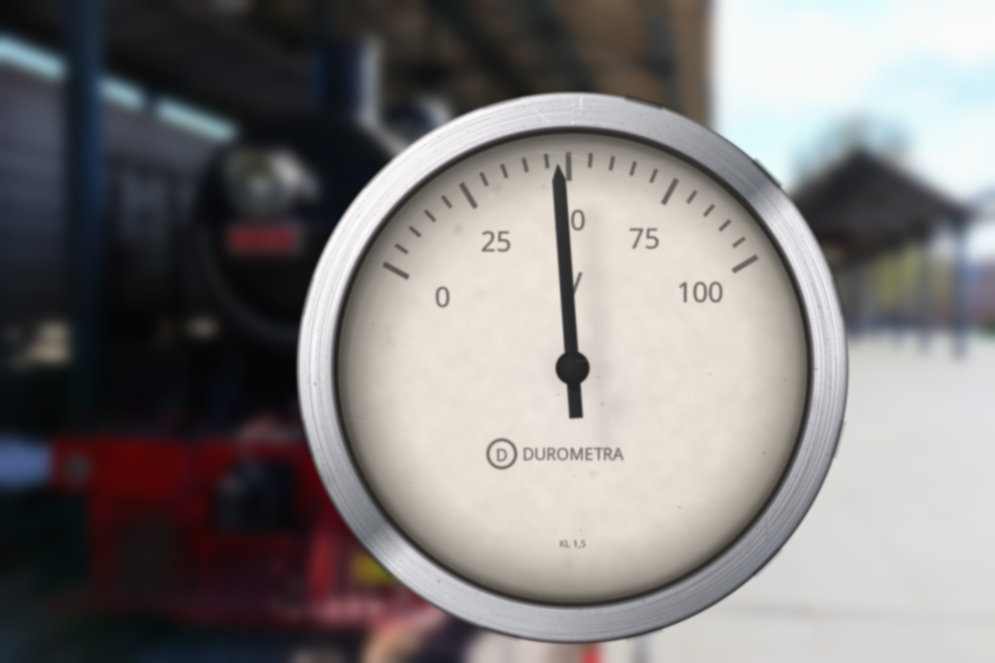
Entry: 47.5; V
